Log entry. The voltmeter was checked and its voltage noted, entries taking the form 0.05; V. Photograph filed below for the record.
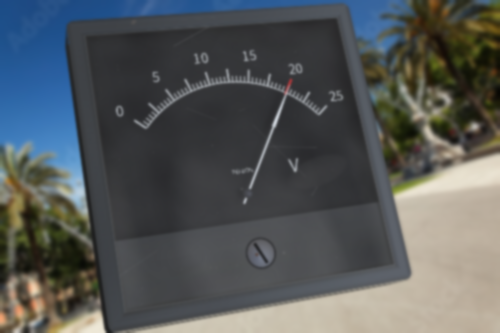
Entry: 20; V
